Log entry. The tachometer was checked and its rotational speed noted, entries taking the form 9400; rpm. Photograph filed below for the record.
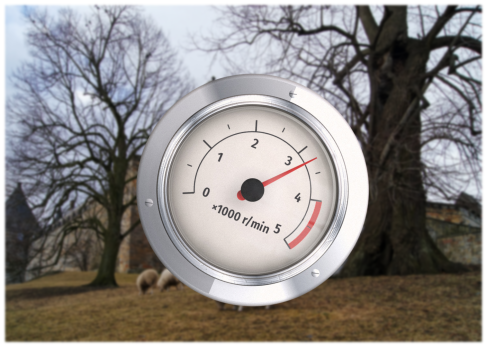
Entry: 3250; rpm
